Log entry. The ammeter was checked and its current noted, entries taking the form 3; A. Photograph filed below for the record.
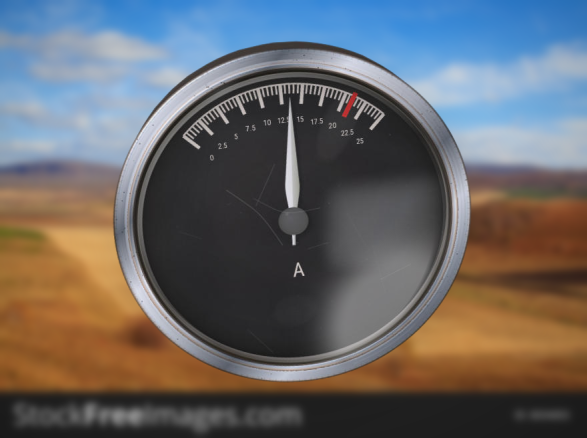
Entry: 13.5; A
